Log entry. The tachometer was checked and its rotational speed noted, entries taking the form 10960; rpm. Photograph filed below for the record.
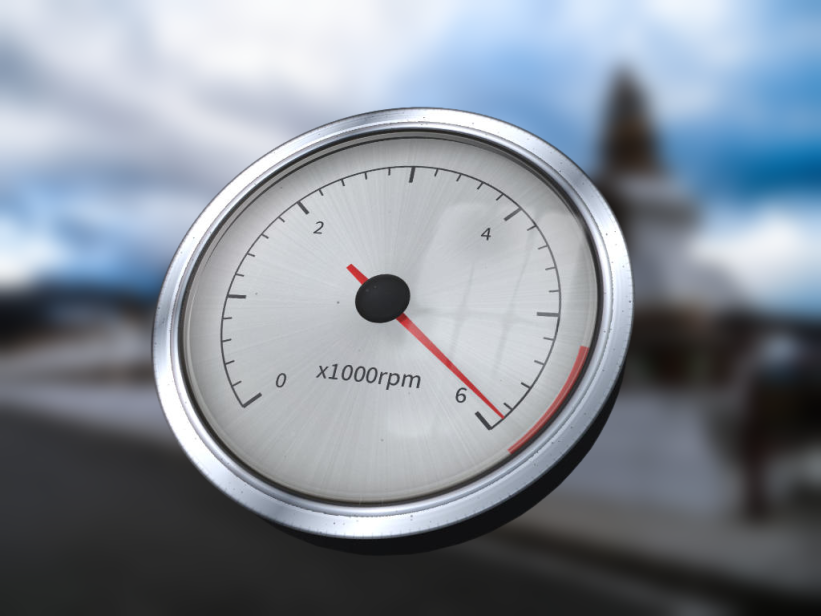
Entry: 5900; rpm
